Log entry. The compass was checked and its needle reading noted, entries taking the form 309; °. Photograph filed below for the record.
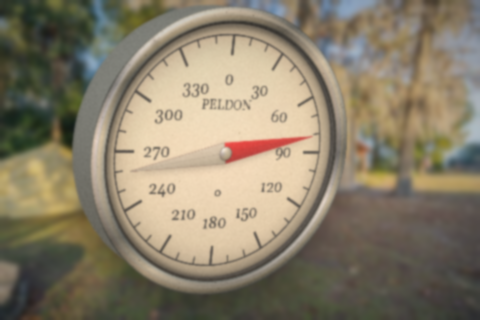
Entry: 80; °
